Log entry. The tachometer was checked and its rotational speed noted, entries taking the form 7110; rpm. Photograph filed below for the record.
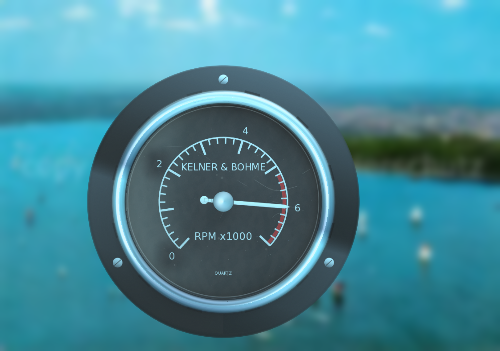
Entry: 6000; rpm
